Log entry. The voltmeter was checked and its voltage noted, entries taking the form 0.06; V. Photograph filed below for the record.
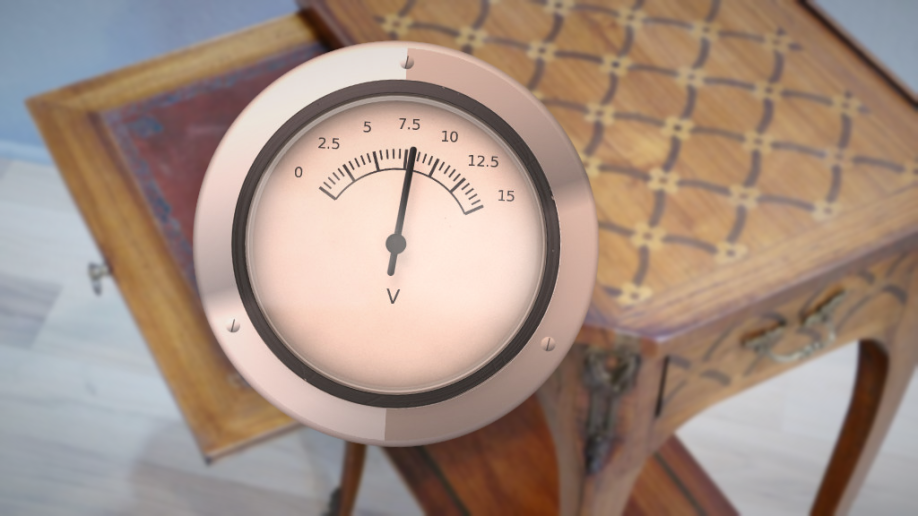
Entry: 8; V
